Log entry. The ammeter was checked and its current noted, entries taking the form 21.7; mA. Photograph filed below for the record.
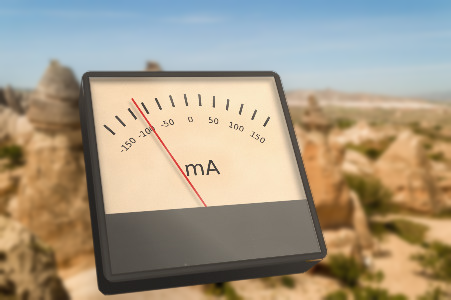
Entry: -87.5; mA
